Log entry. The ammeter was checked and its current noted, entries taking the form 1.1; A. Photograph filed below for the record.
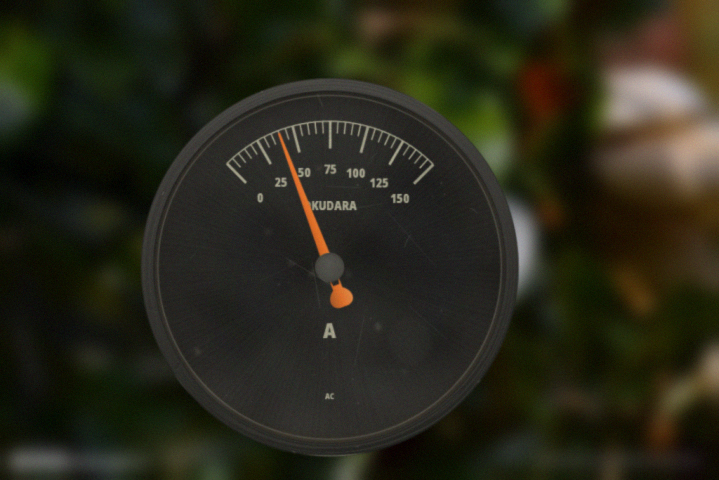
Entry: 40; A
